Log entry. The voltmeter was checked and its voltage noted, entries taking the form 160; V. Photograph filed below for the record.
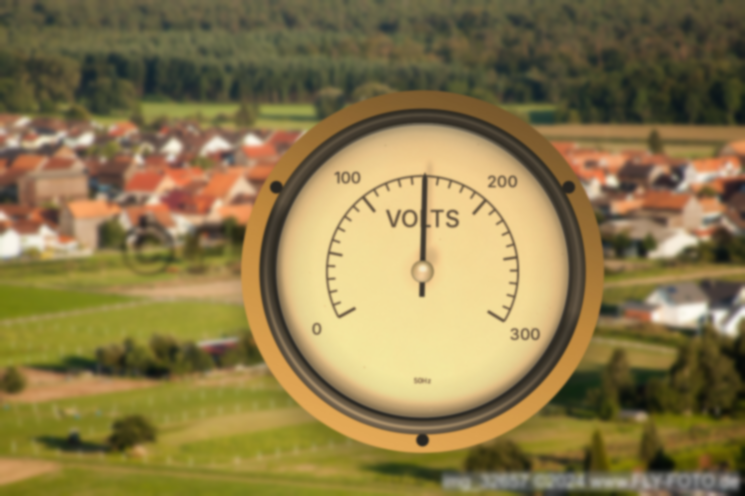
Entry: 150; V
